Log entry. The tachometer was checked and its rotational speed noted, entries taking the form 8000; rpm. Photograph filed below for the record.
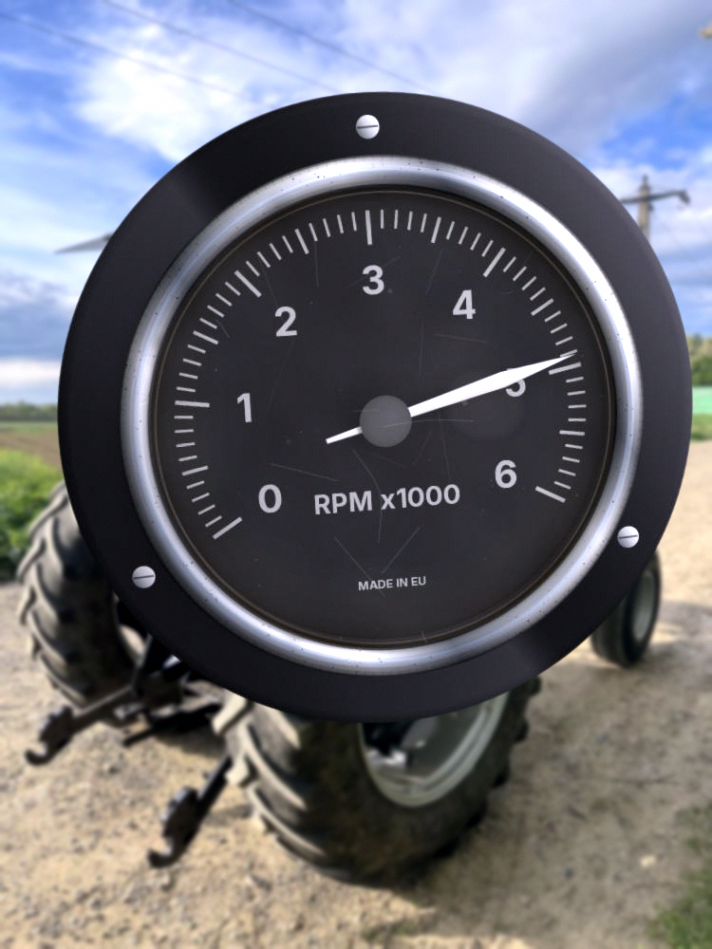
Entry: 4900; rpm
